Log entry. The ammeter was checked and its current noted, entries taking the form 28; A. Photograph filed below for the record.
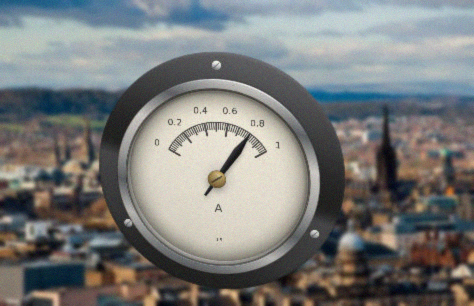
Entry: 0.8; A
